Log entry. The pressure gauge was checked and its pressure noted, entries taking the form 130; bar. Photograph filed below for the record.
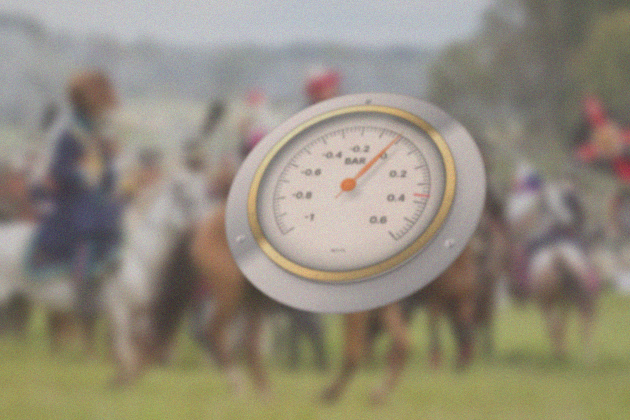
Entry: 0; bar
